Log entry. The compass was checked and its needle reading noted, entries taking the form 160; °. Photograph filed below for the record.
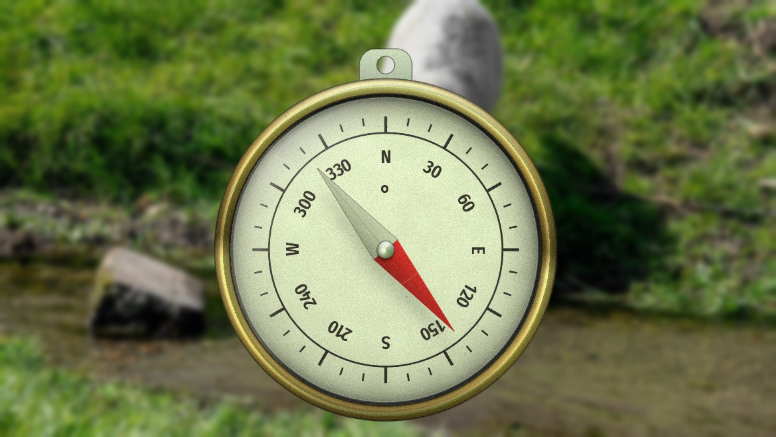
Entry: 140; °
